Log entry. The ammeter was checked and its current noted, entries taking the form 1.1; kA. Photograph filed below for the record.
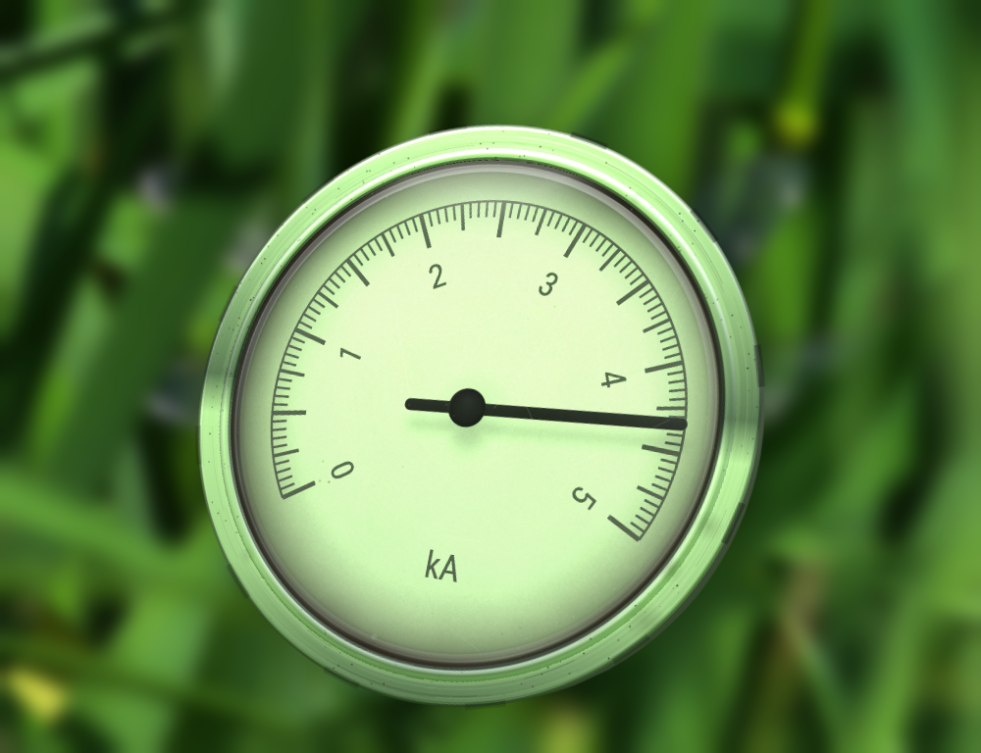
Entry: 4.35; kA
